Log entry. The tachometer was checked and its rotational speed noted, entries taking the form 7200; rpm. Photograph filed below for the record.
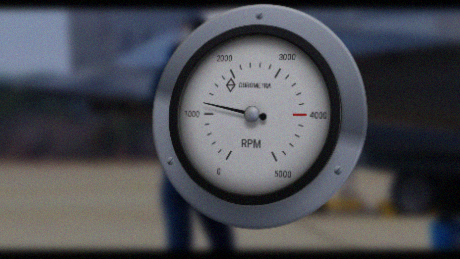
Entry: 1200; rpm
